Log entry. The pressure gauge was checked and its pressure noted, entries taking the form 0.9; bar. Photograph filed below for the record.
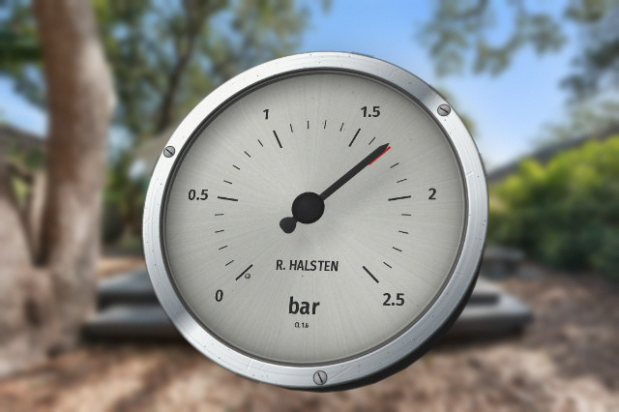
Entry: 1.7; bar
